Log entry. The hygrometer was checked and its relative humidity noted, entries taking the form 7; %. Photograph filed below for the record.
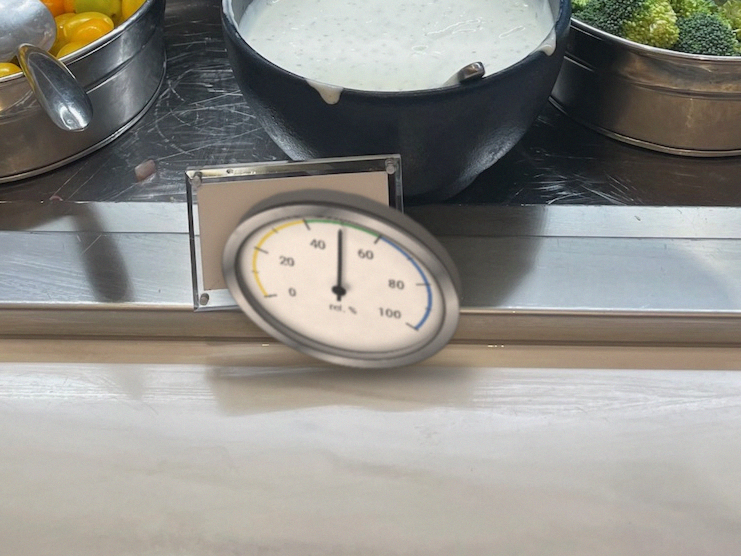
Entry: 50; %
